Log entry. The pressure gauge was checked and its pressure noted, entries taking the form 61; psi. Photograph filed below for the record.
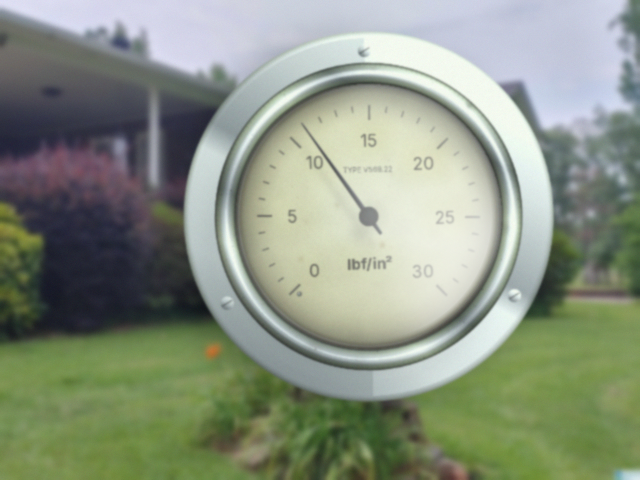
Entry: 11; psi
